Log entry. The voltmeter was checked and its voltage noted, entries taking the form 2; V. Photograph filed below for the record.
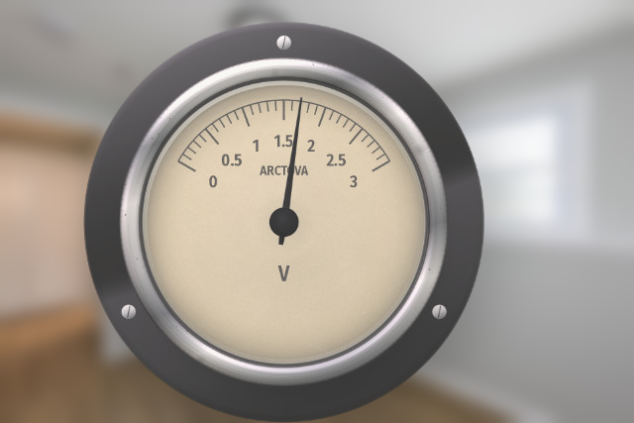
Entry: 1.7; V
